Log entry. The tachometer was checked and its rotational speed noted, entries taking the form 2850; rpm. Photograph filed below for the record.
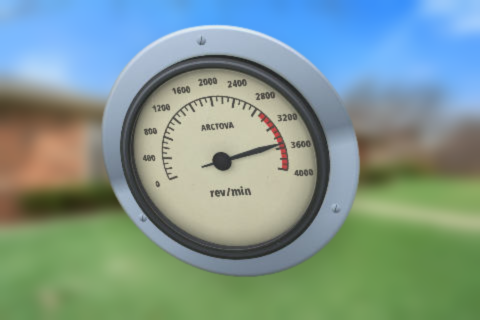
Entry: 3500; rpm
